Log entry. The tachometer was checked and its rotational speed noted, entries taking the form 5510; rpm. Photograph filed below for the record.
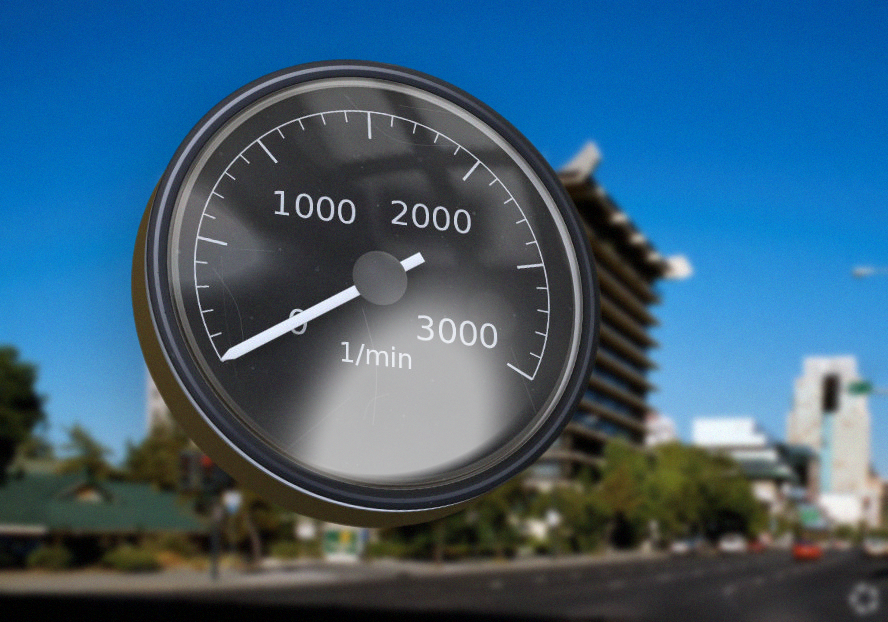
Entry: 0; rpm
